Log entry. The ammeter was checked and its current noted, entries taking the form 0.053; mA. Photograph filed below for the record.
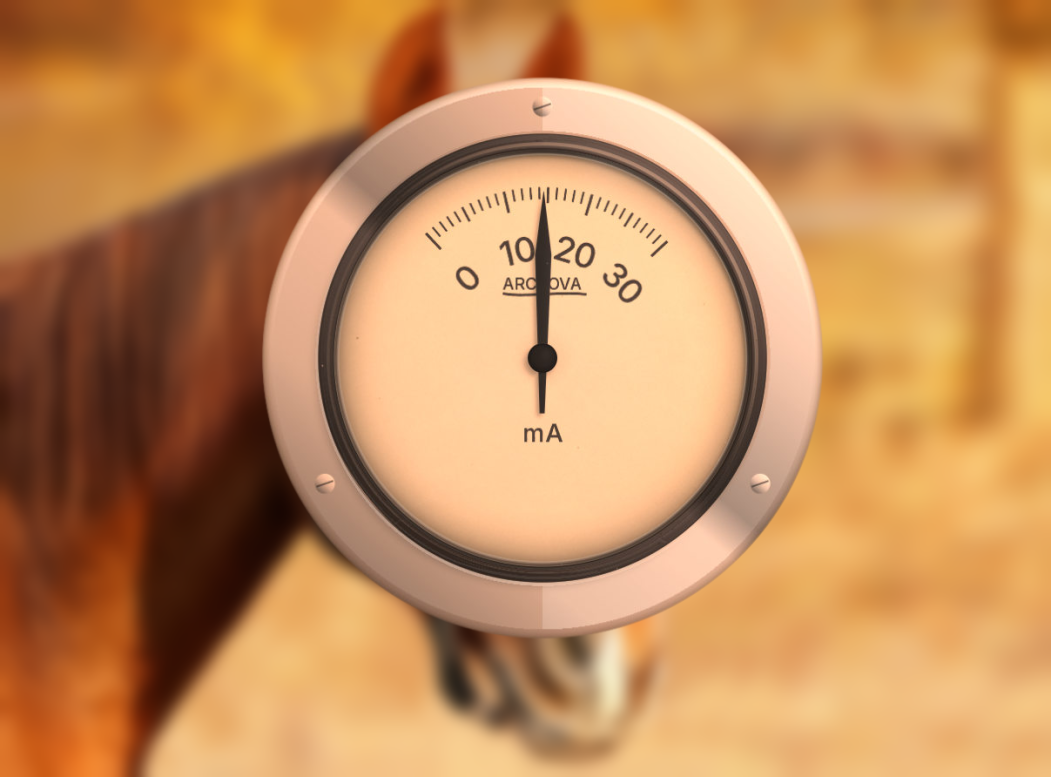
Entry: 14.5; mA
